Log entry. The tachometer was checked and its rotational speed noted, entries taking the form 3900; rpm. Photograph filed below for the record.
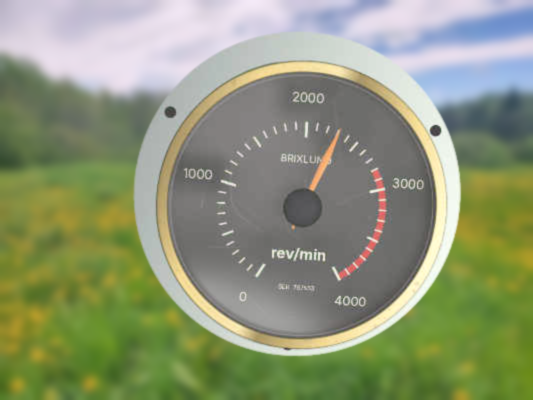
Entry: 2300; rpm
